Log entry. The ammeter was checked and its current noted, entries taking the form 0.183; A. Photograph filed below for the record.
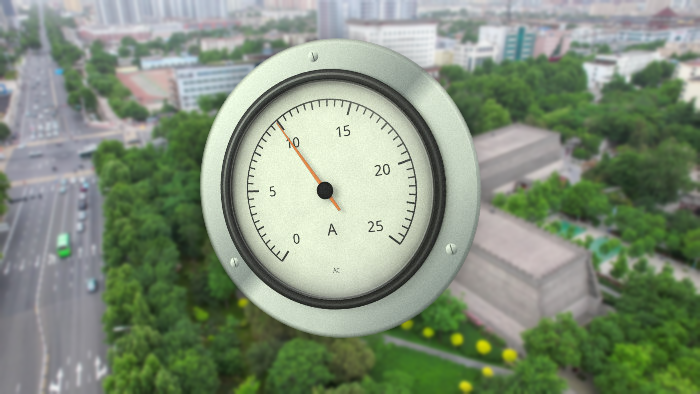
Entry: 10; A
